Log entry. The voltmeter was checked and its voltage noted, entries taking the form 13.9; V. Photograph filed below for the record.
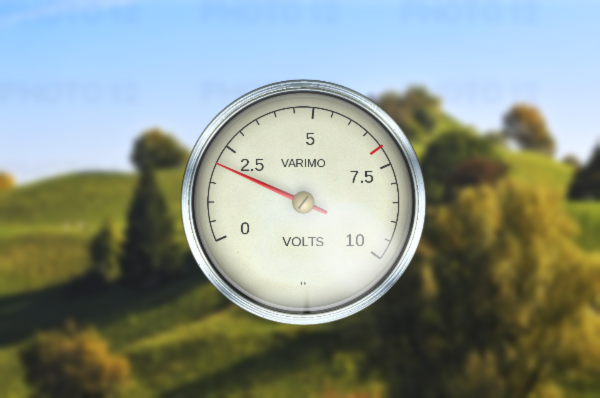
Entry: 2; V
